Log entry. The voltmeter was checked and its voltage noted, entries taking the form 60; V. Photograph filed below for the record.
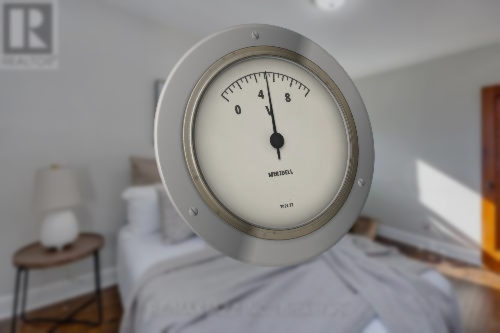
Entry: 5; V
